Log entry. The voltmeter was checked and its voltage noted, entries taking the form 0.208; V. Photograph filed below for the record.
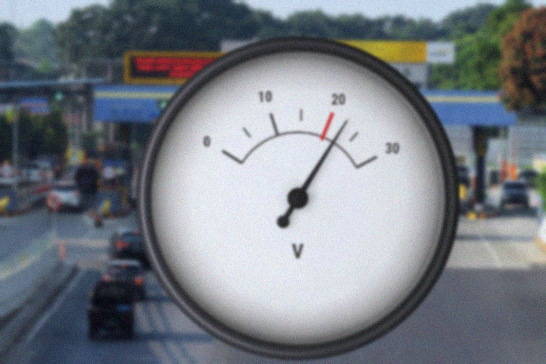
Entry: 22.5; V
